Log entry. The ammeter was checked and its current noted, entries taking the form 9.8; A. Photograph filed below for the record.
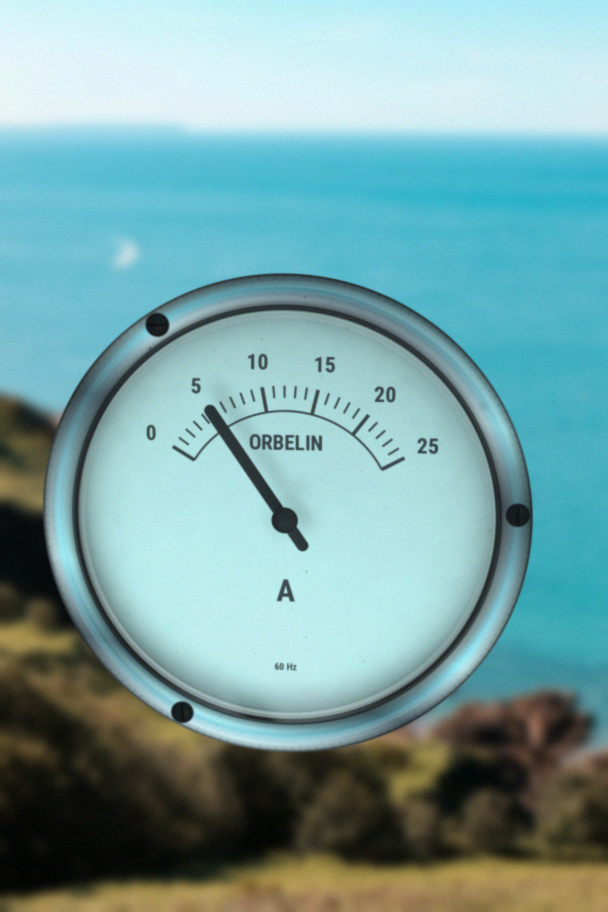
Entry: 5; A
